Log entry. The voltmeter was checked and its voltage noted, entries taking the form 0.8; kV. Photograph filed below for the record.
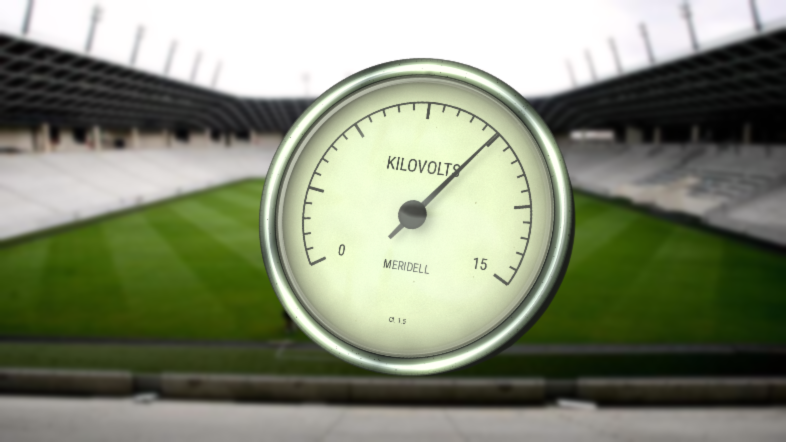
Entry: 10; kV
